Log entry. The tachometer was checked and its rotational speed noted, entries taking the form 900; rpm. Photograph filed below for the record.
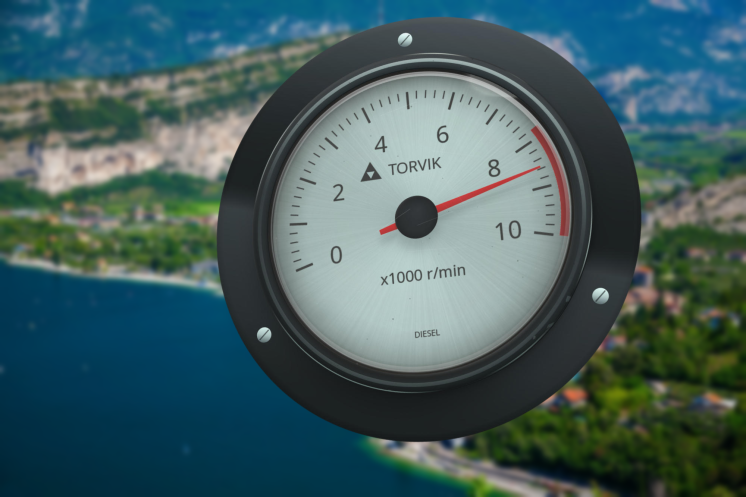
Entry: 8600; rpm
